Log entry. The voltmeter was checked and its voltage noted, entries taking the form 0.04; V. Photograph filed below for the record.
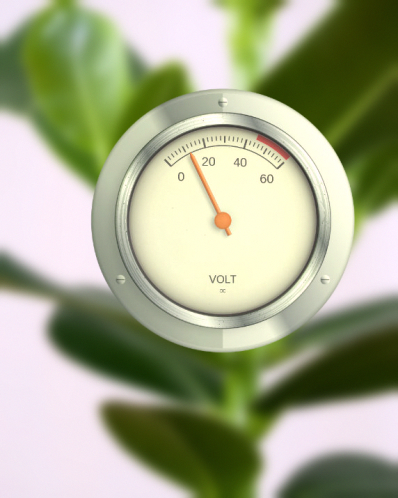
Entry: 12; V
